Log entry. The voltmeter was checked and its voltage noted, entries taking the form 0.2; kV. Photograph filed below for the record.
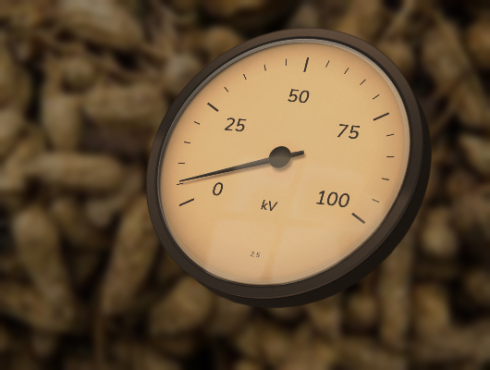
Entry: 5; kV
